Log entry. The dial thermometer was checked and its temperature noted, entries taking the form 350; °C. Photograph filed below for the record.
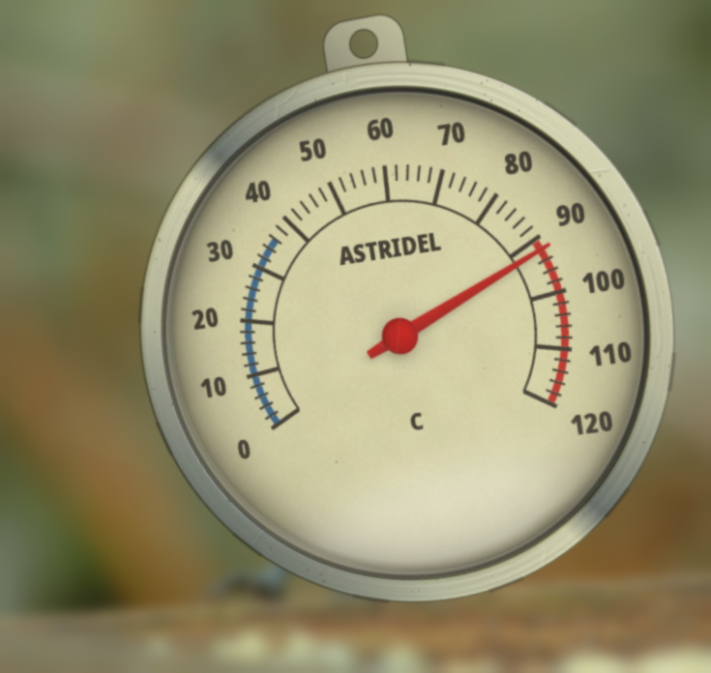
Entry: 92; °C
